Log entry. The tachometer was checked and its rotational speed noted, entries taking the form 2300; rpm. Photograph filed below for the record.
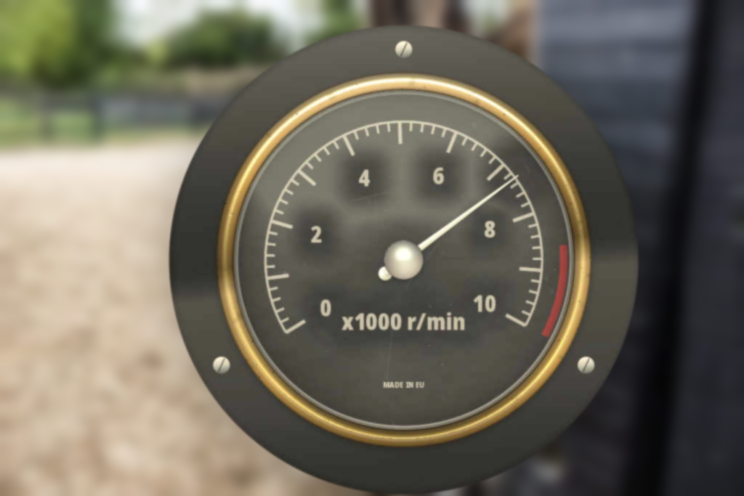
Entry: 7300; rpm
